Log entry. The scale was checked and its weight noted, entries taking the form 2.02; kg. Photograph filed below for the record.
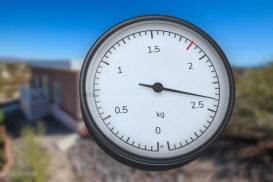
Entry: 2.4; kg
